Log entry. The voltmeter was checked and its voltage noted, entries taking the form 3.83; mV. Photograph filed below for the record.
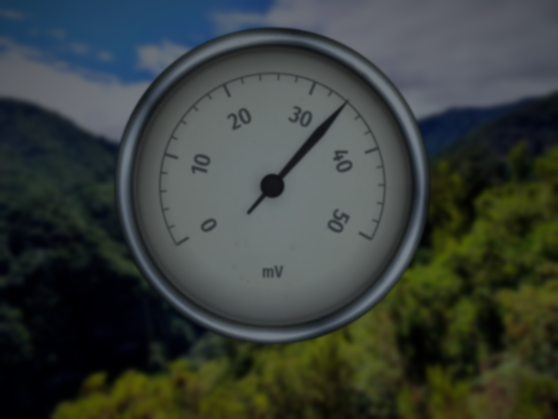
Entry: 34; mV
